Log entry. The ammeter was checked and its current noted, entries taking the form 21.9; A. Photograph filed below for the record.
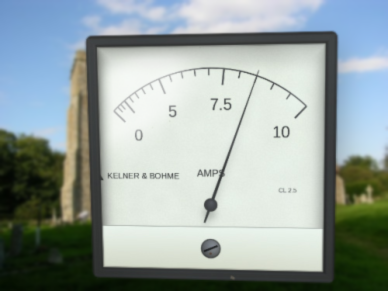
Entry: 8.5; A
